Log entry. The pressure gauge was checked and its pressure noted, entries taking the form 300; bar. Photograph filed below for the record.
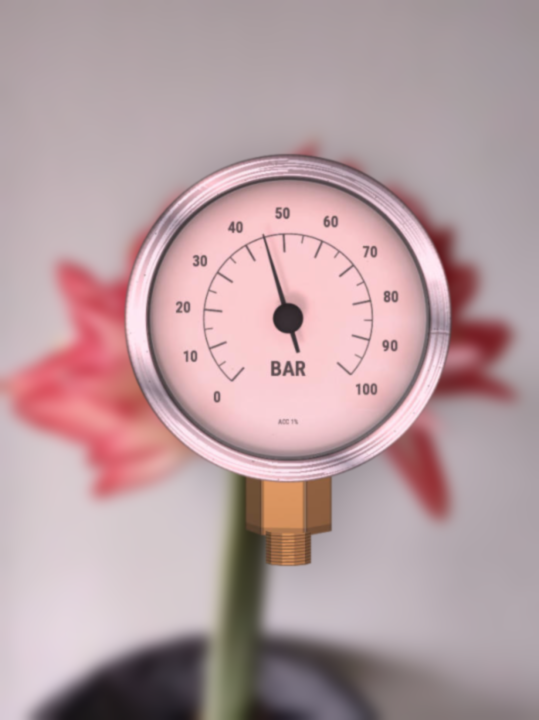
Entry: 45; bar
